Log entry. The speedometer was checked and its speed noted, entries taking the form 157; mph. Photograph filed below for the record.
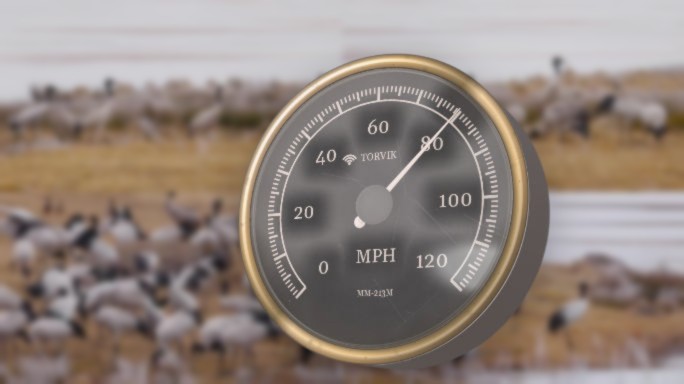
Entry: 80; mph
